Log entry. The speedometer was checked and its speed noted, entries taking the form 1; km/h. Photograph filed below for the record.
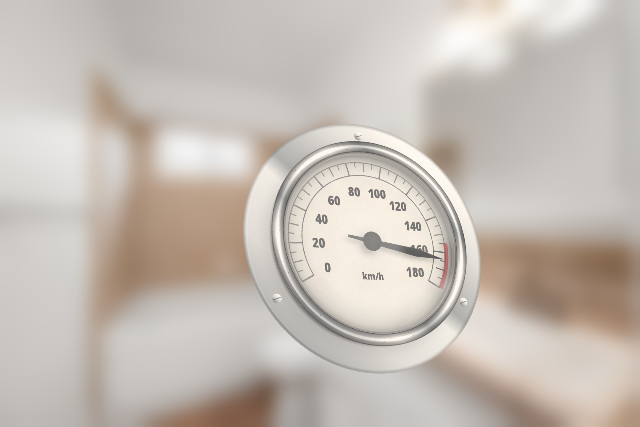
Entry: 165; km/h
